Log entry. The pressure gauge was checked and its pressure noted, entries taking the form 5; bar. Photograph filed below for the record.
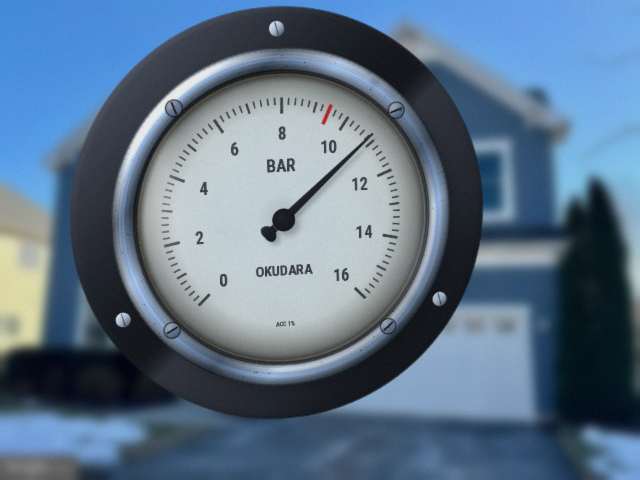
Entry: 10.8; bar
